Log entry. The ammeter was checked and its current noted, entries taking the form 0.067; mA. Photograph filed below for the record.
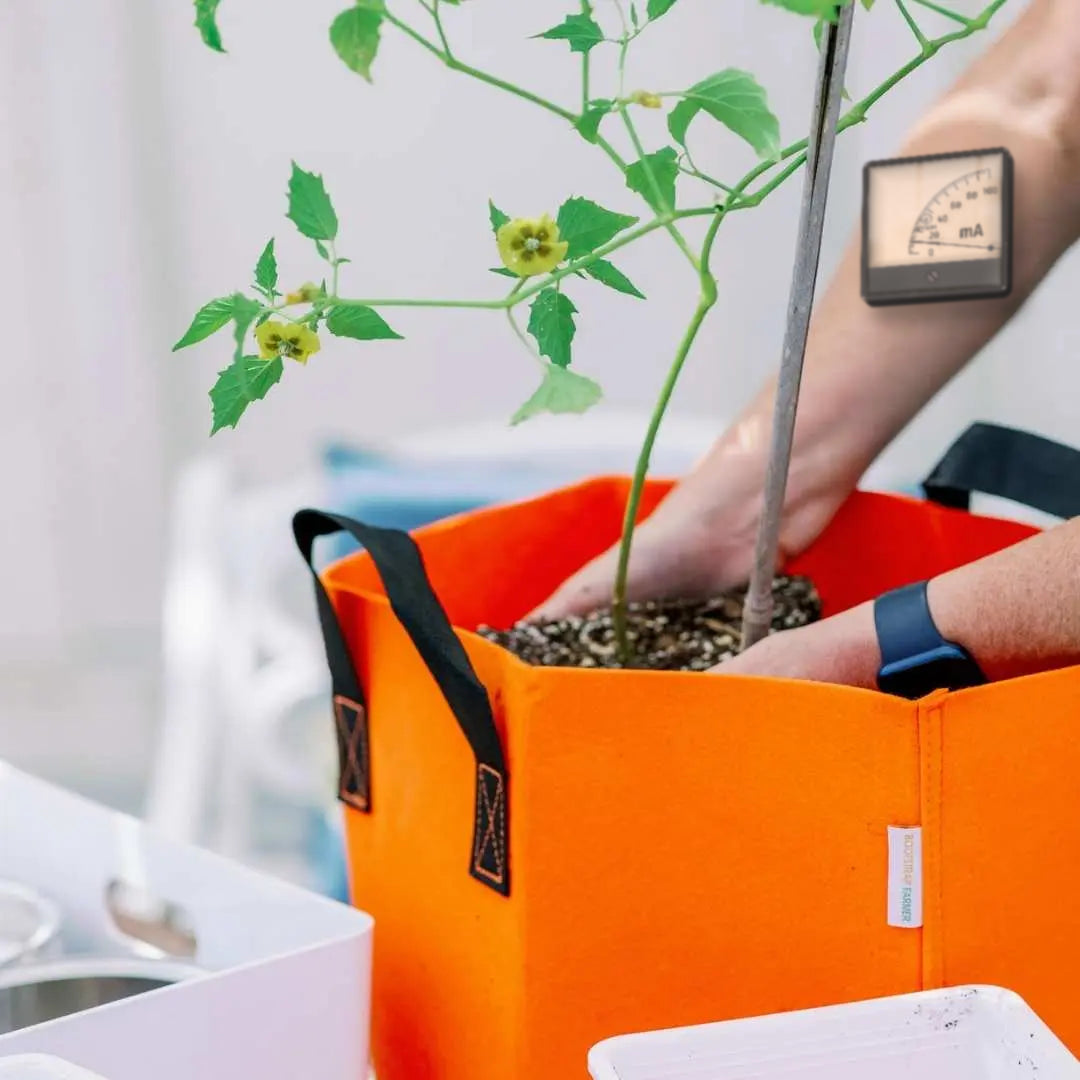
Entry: 10; mA
